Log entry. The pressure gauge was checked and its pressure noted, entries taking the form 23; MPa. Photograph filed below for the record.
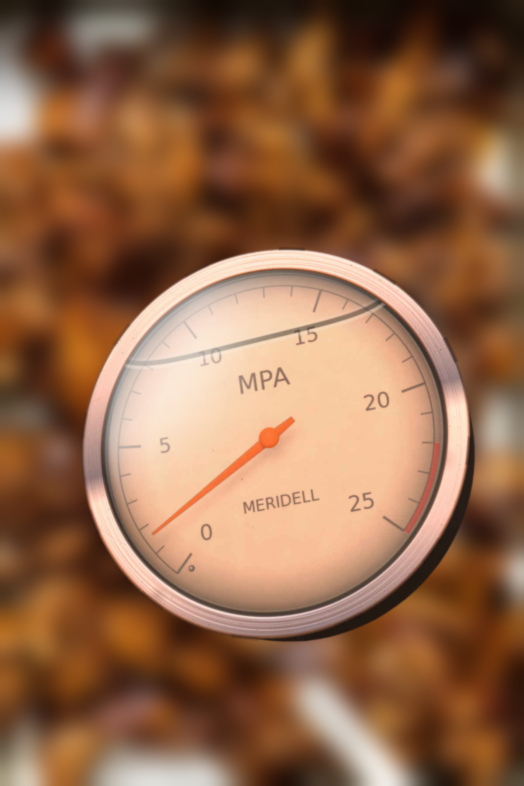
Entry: 1.5; MPa
